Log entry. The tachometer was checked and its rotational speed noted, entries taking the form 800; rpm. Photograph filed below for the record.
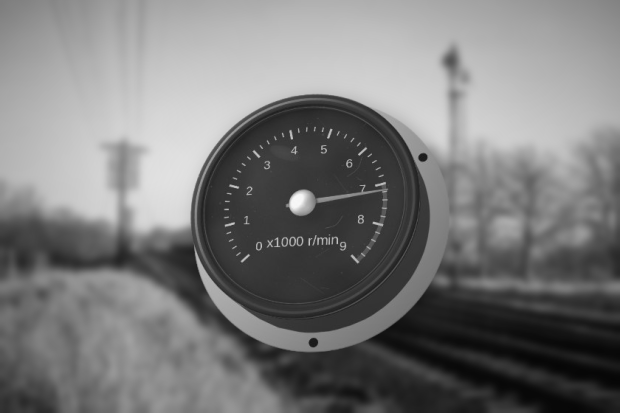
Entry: 7200; rpm
